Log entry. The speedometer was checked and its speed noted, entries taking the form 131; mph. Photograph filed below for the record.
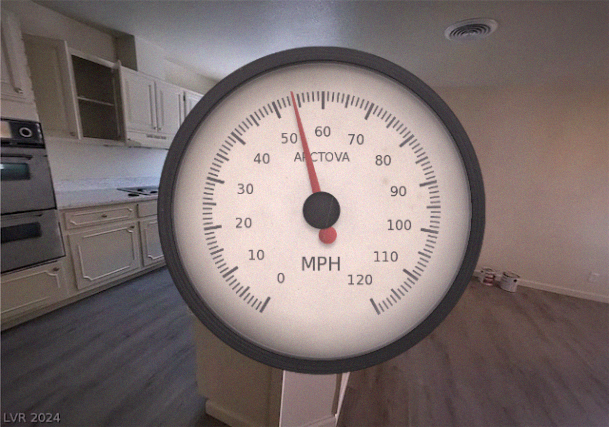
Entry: 54; mph
